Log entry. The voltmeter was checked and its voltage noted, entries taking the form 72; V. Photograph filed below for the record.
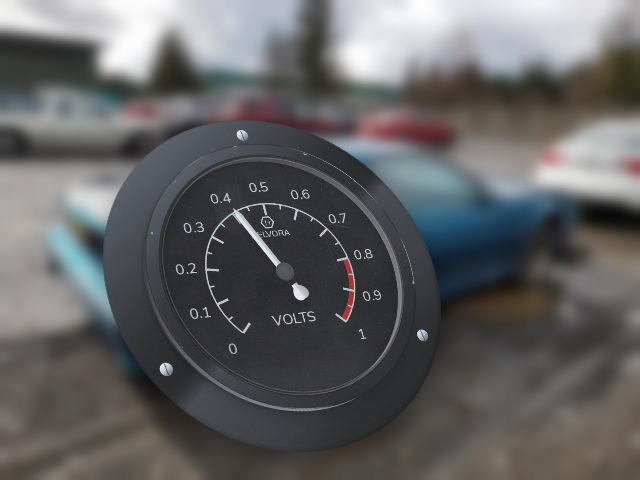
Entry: 0.4; V
